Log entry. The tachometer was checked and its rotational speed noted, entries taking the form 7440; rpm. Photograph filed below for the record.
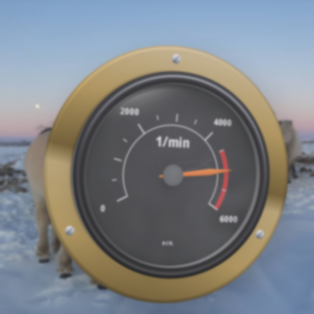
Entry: 5000; rpm
